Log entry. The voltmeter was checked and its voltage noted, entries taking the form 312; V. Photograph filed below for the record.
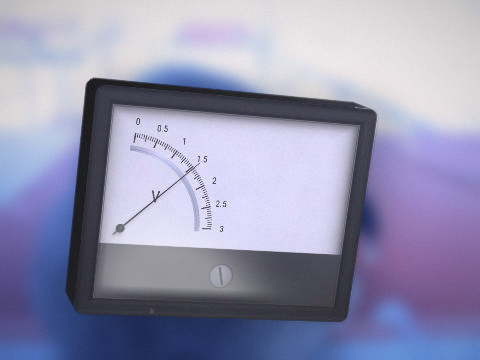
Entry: 1.5; V
